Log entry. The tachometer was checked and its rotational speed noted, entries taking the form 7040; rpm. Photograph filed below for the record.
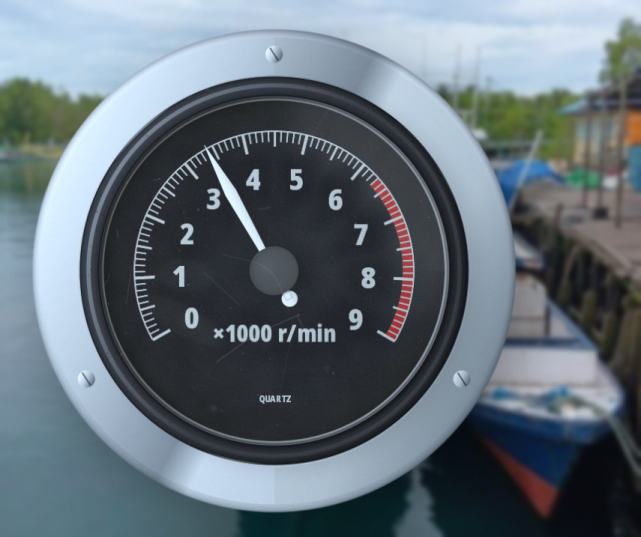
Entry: 3400; rpm
